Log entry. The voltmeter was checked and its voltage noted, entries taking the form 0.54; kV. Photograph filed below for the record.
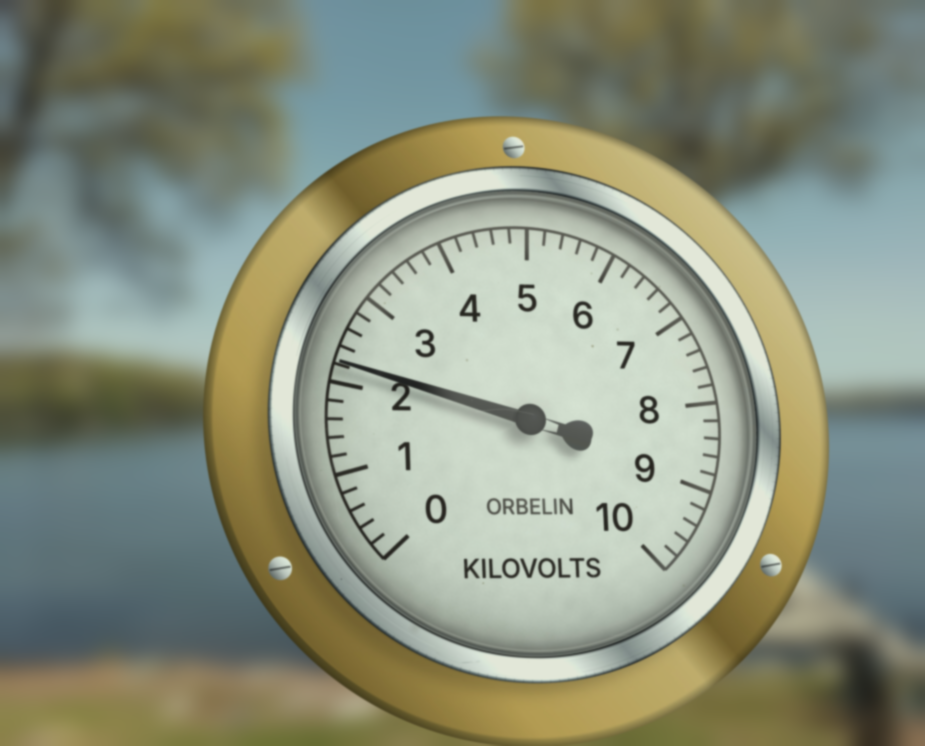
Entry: 2.2; kV
